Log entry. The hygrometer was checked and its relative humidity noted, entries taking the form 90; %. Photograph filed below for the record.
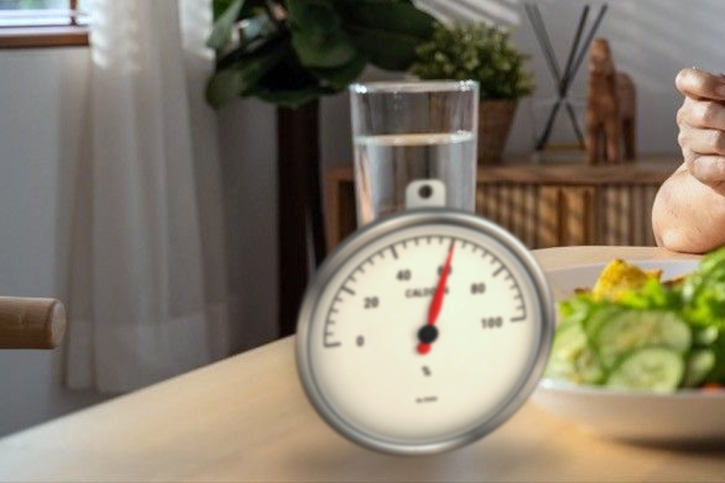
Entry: 60; %
